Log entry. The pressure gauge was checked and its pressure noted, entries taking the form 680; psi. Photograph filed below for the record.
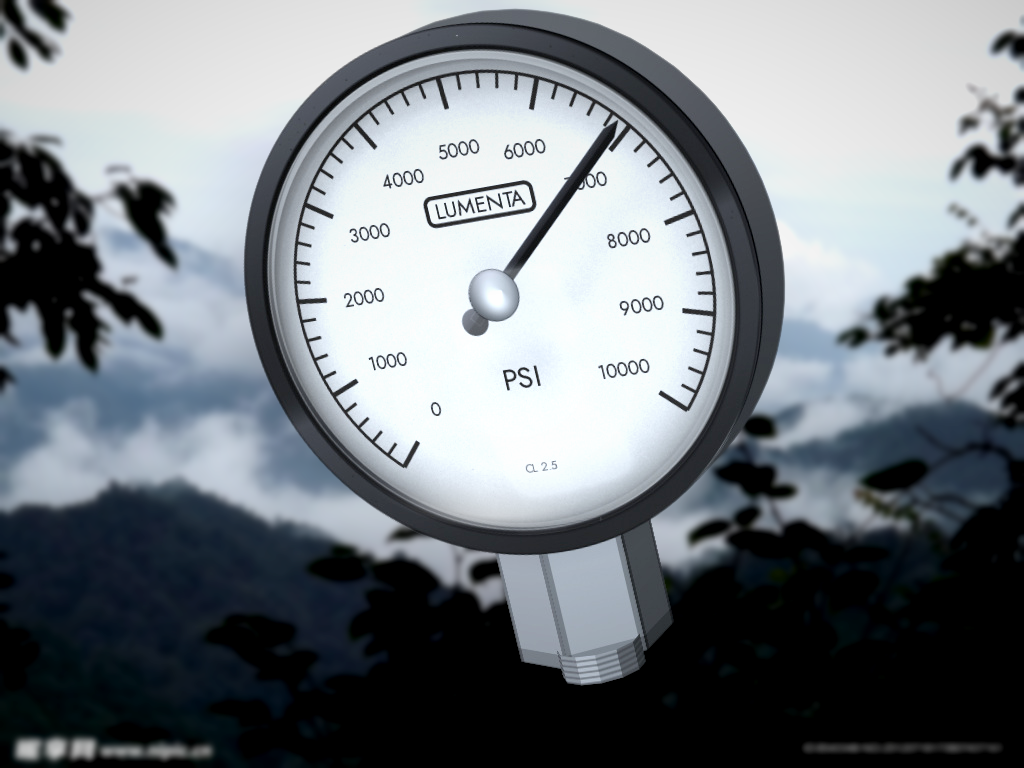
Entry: 6900; psi
